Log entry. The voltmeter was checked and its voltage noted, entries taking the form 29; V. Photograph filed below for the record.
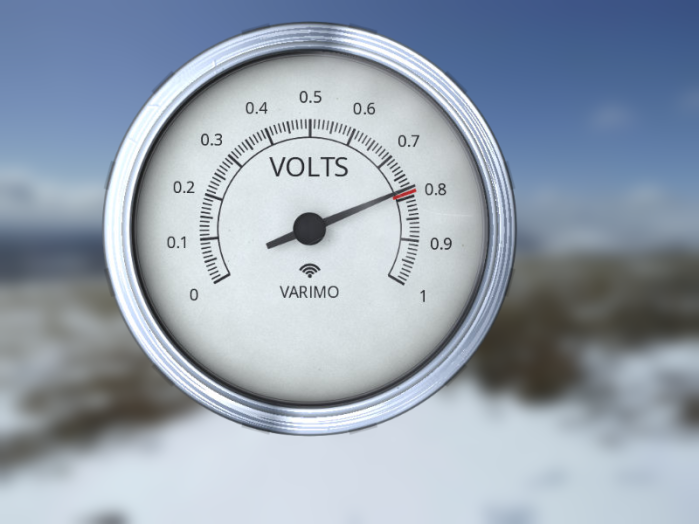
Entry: 0.78; V
